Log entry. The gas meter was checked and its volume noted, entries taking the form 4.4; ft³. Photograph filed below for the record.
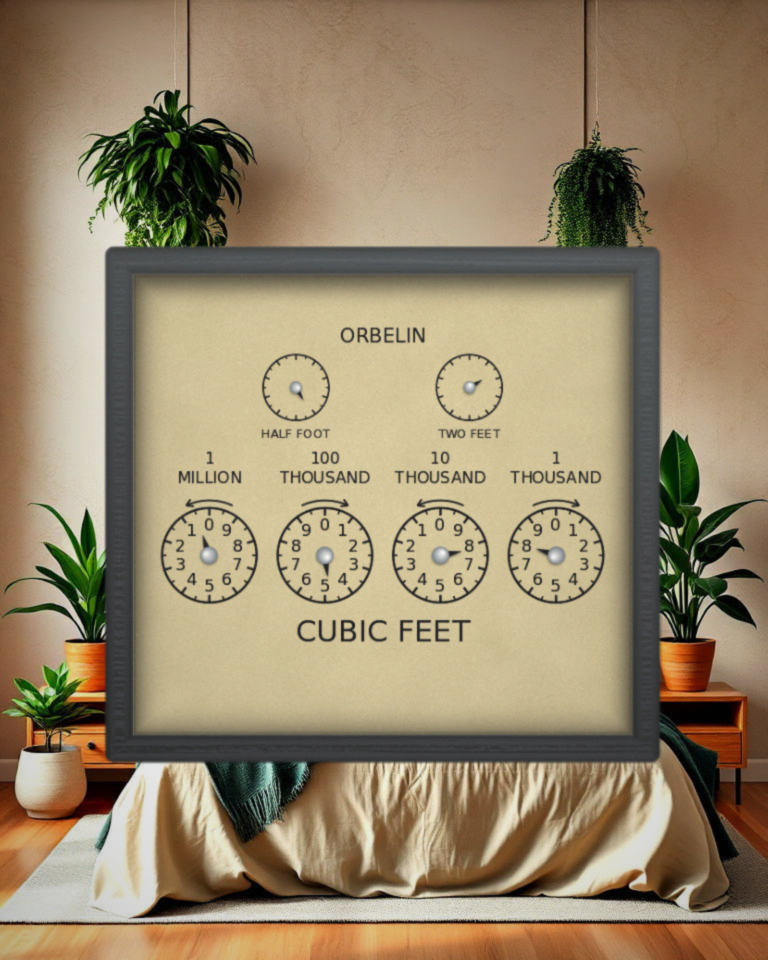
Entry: 47800; ft³
